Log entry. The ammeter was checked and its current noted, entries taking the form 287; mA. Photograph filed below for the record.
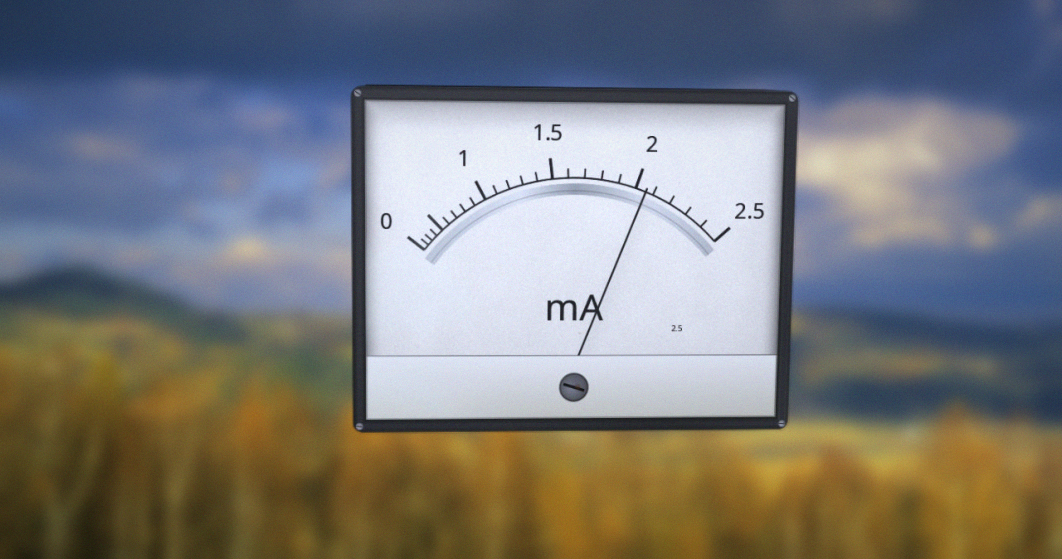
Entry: 2.05; mA
